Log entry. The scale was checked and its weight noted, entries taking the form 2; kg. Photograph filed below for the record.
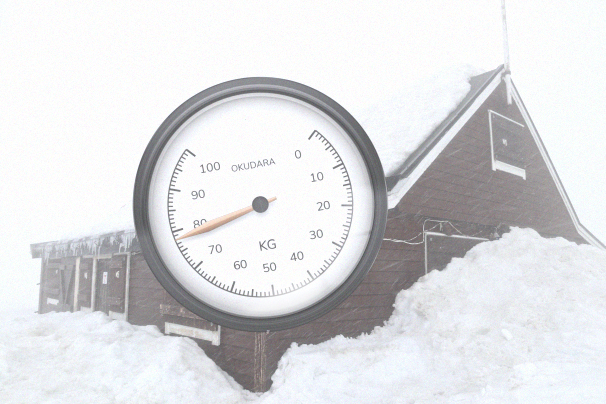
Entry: 78; kg
